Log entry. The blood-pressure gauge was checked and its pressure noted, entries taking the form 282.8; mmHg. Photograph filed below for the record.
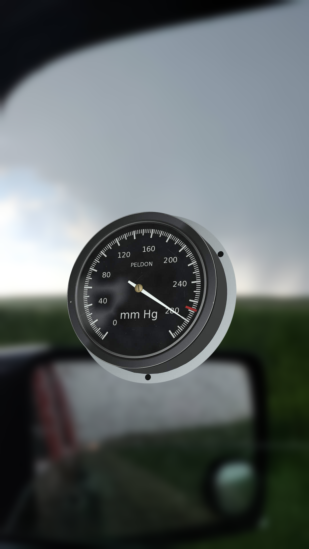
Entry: 280; mmHg
